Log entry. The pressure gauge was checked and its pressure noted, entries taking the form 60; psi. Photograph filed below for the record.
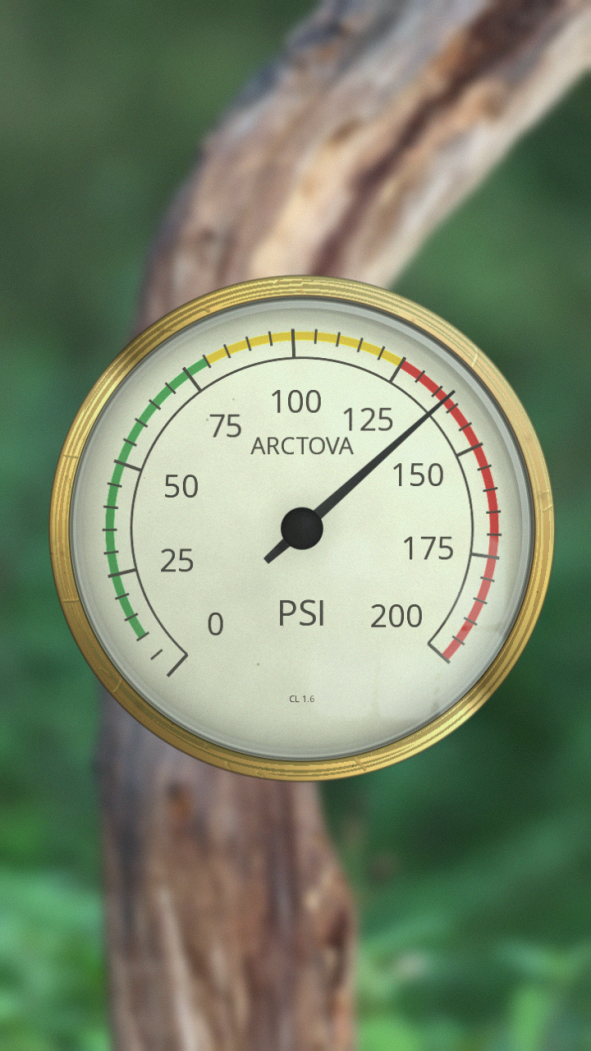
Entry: 137.5; psi
